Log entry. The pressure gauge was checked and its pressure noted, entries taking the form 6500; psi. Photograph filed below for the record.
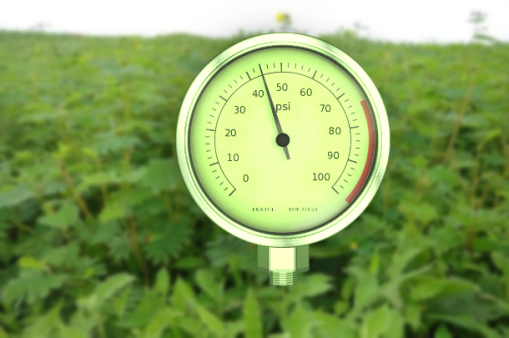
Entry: 44; psi
